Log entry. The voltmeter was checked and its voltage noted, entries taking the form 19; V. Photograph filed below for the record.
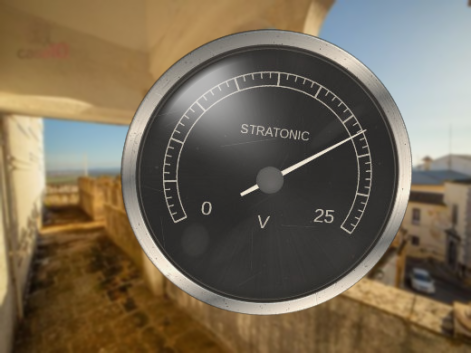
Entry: 18.5; V
